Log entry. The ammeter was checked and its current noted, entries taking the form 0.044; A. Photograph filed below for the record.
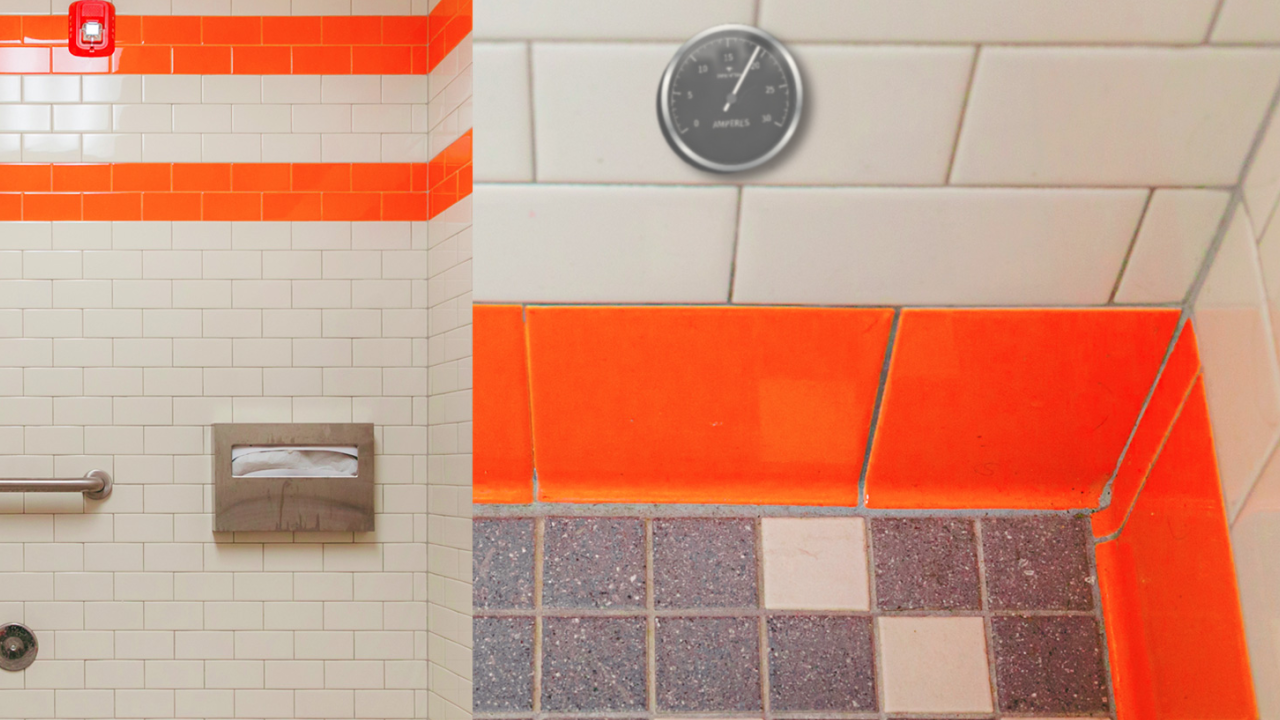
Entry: 19; A
